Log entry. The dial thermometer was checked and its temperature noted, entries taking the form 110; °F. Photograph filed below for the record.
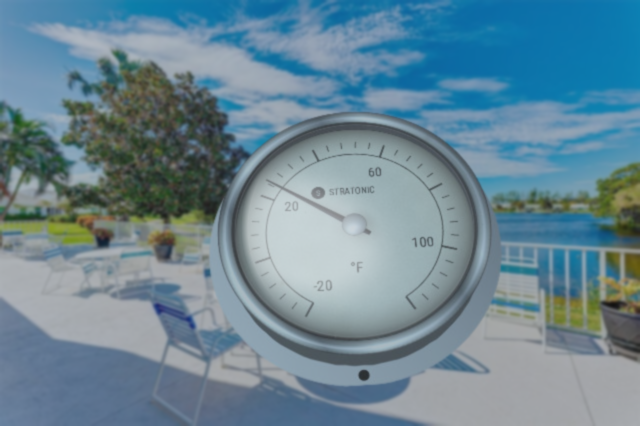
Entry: 24; °F
